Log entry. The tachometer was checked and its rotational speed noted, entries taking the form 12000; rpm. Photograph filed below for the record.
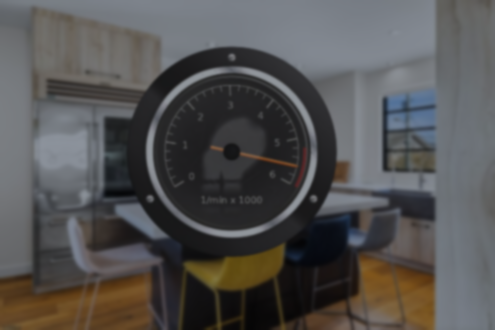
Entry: 5600; rpm
